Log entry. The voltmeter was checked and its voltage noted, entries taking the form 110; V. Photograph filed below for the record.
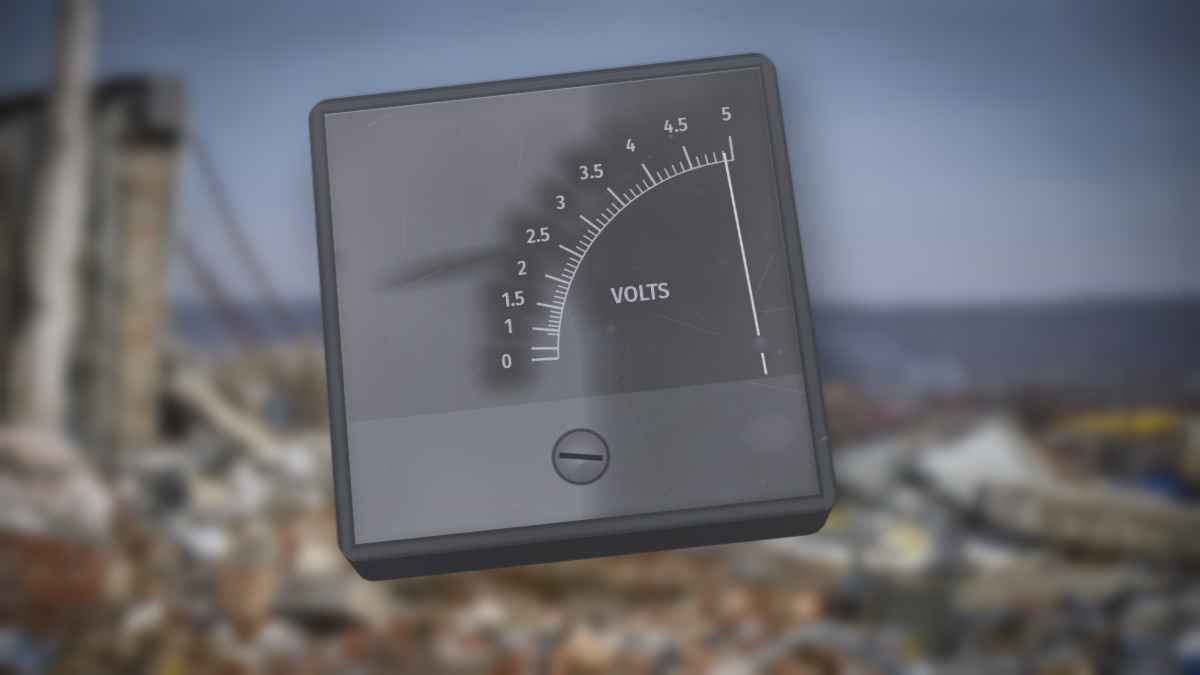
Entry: 4.9; V
